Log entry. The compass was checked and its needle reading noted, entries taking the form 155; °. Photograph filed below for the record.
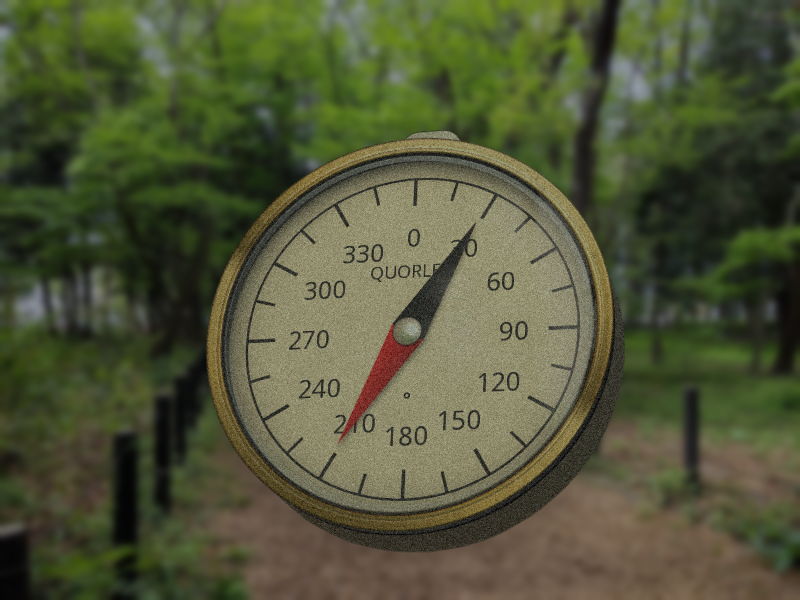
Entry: 210; °
